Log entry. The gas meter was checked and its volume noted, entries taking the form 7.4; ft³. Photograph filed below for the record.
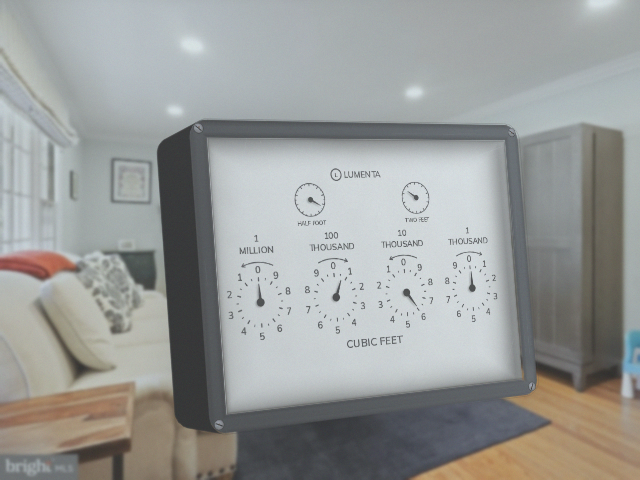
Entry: 6000; ft³
